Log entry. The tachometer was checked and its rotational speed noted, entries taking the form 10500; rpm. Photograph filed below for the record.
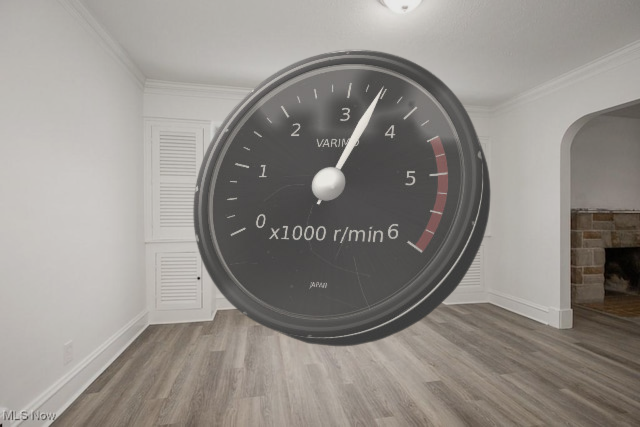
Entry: 3500; rpm
